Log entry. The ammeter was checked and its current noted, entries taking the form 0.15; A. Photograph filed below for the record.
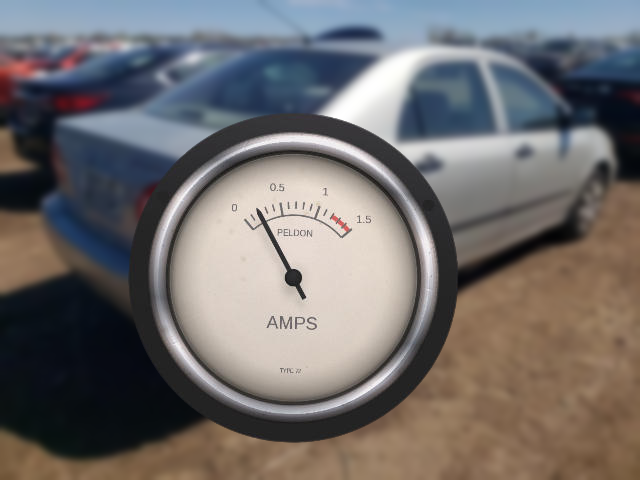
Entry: 0.2; A
